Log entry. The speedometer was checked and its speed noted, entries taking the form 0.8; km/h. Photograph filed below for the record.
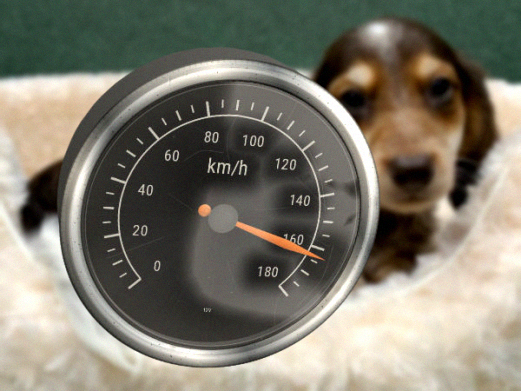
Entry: 162.5; km/h
